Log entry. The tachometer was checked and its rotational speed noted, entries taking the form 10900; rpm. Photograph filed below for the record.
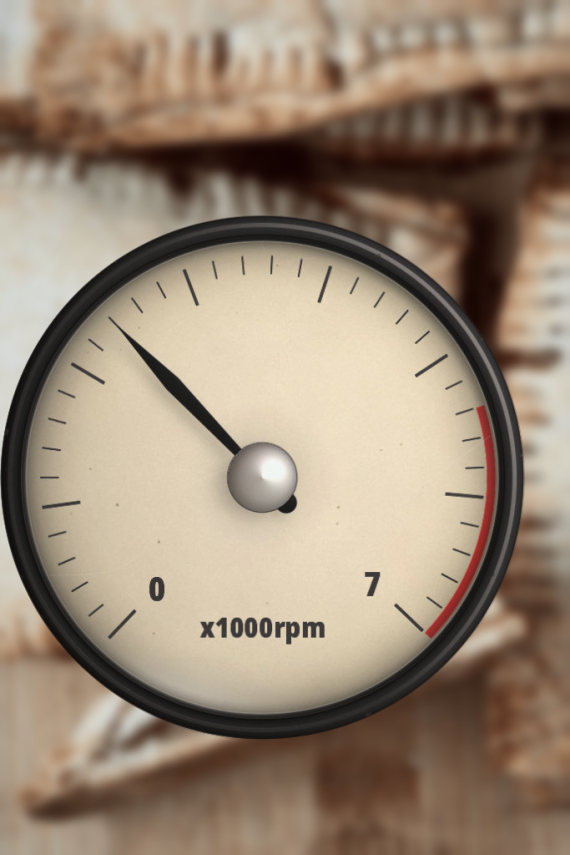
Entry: 2400; rpm
